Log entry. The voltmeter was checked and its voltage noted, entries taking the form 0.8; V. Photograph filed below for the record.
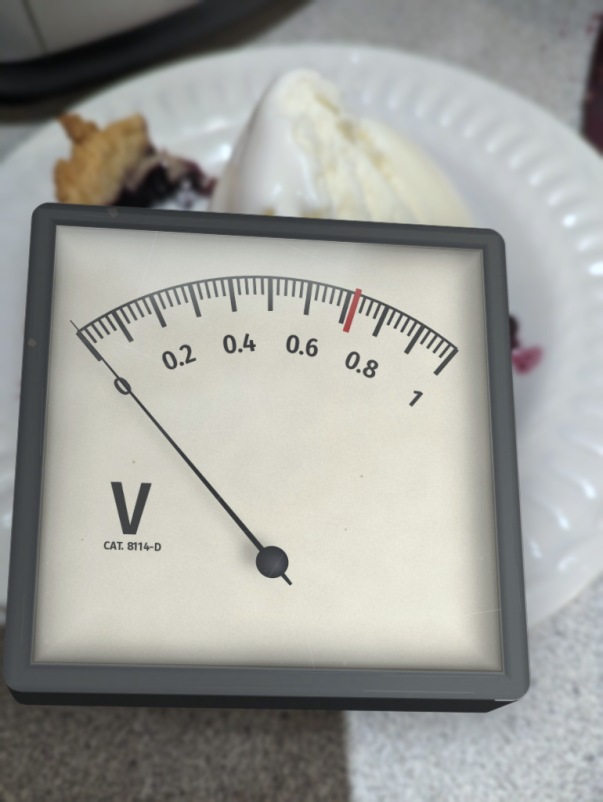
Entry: 0; V
